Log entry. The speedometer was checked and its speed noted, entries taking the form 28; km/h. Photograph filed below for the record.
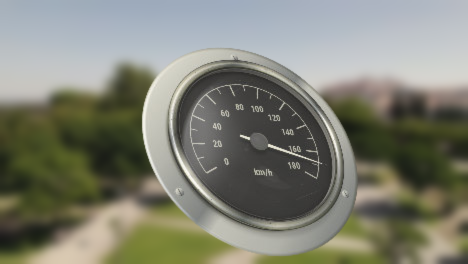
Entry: 170; km/h
